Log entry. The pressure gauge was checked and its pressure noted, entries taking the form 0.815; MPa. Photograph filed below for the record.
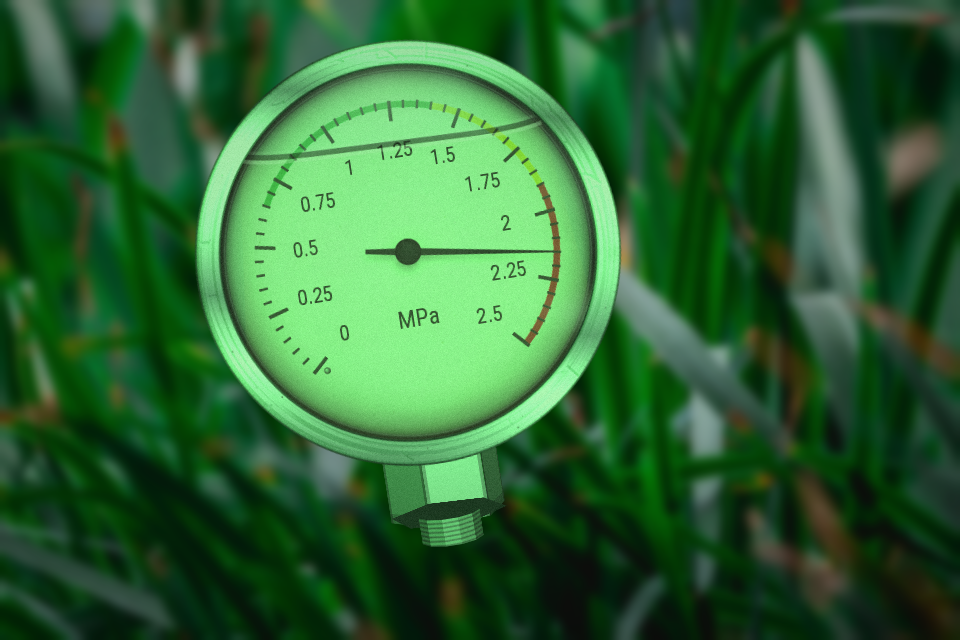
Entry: 2.15; MPa
